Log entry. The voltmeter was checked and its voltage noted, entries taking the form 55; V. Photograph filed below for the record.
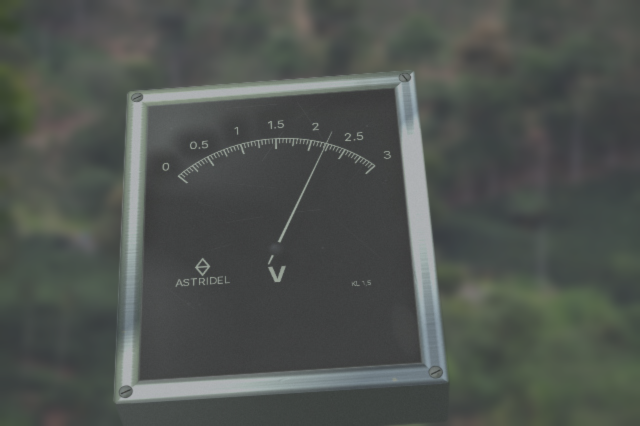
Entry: 2.25; V
